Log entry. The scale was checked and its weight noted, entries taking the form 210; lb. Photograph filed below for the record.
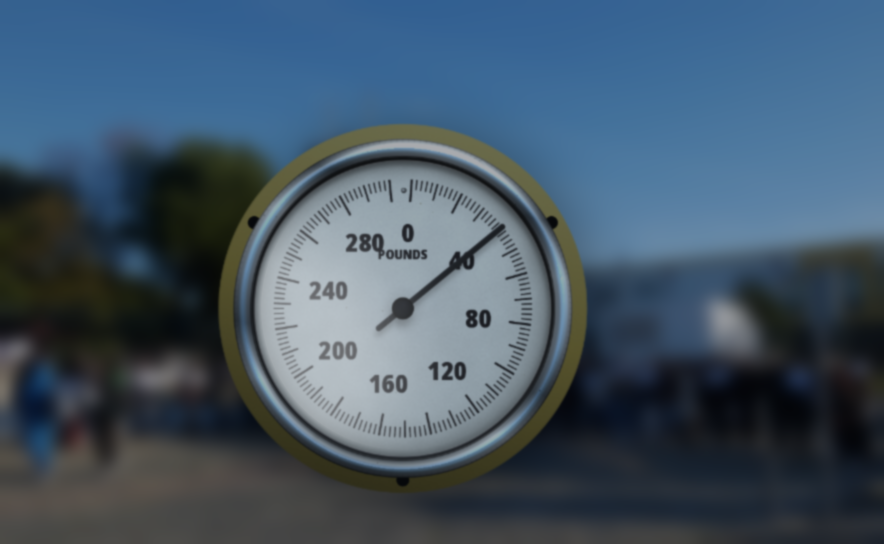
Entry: 40; lb
